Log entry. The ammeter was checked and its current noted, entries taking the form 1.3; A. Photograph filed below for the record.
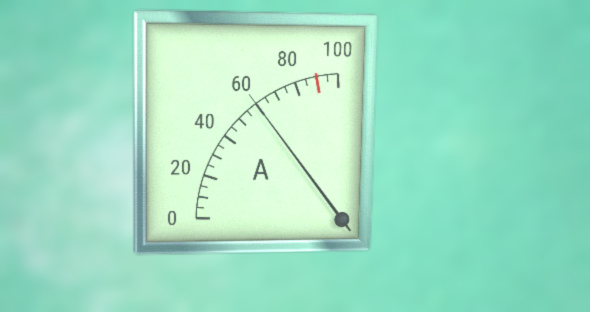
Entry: 60; A
